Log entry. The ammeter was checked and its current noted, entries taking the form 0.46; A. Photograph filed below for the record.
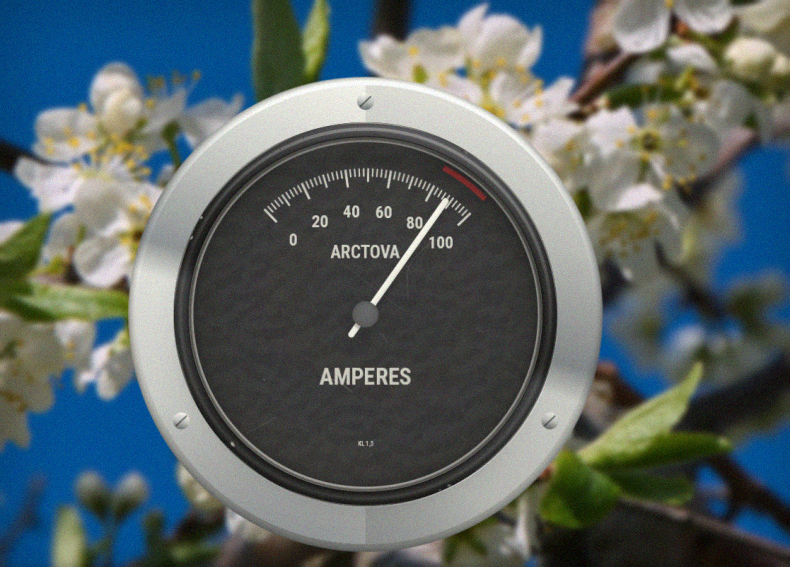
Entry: 88; A
